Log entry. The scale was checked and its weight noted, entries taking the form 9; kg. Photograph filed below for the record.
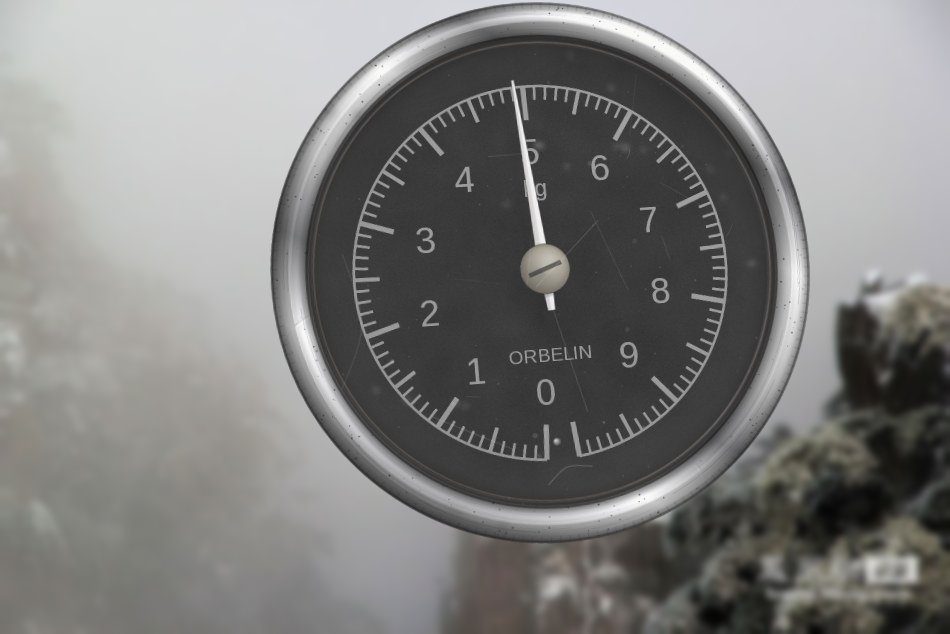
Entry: 4.9; kg
